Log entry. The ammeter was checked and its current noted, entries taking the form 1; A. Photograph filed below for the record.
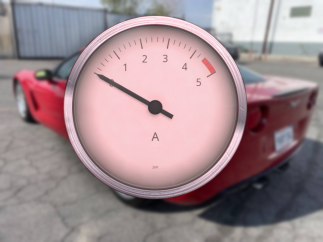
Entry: 0; A
